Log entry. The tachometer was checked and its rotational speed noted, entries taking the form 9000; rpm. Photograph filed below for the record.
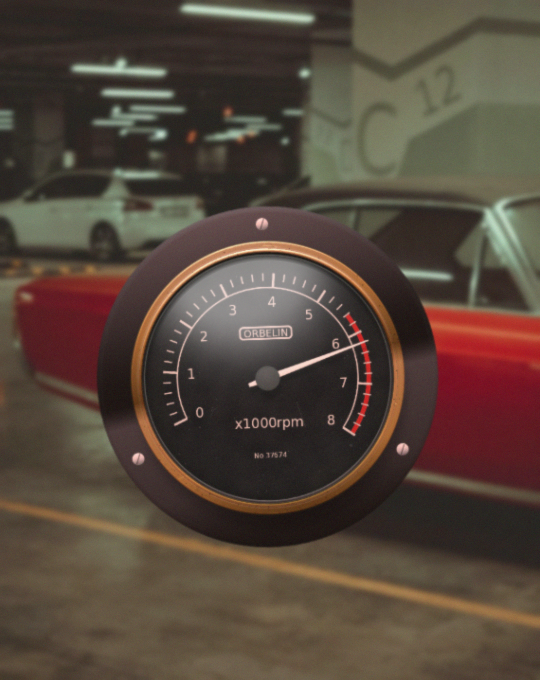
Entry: 6200; rpm
